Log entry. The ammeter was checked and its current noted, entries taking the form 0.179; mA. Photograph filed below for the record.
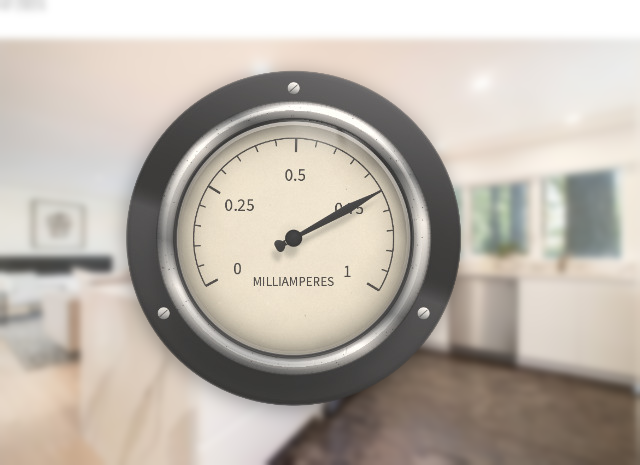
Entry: 0.75; mA
